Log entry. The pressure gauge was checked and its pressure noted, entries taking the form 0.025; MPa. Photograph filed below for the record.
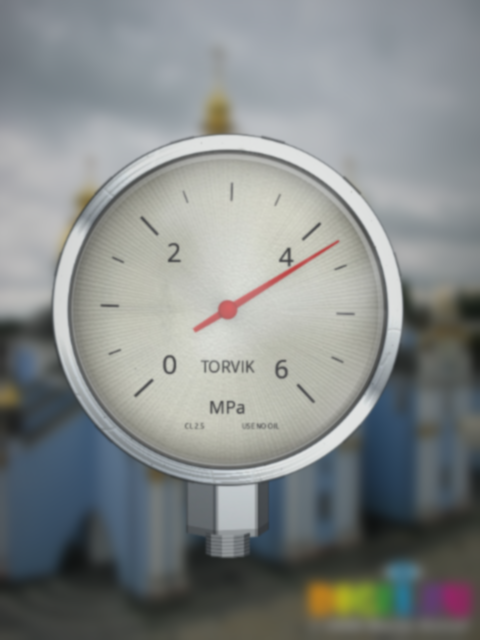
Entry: 4.25; MPa
